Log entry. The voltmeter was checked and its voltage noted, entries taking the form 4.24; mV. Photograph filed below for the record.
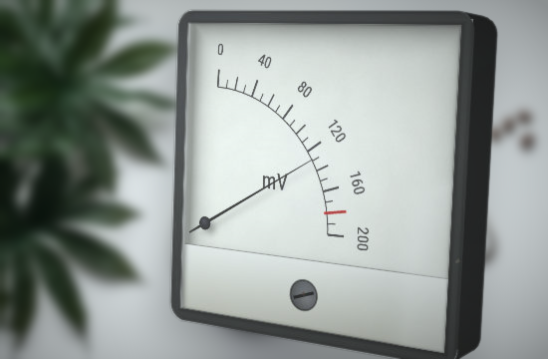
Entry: 130; mV
